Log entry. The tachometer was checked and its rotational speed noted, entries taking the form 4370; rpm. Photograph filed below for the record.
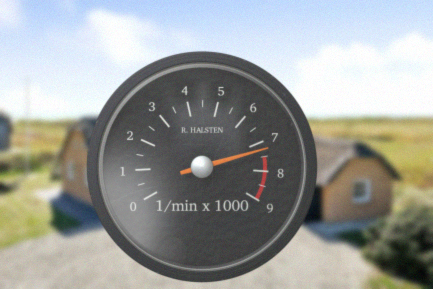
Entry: 7250; rpm
